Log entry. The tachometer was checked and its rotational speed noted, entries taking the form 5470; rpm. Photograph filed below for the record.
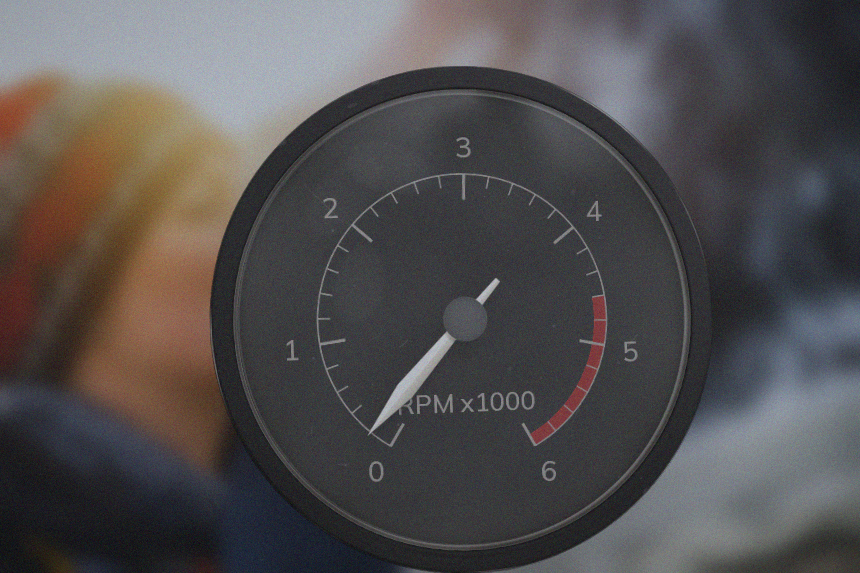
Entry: 200; rpm
